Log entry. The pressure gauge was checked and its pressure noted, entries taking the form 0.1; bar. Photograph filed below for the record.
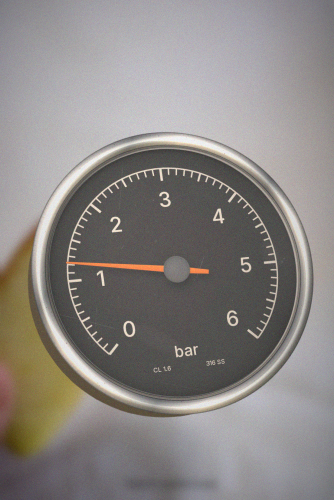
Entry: 1.2; bar
